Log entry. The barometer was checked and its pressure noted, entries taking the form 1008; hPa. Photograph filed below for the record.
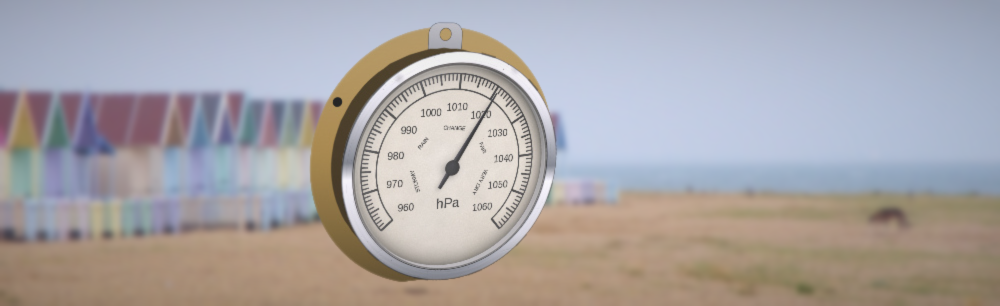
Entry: 1020; hPa
